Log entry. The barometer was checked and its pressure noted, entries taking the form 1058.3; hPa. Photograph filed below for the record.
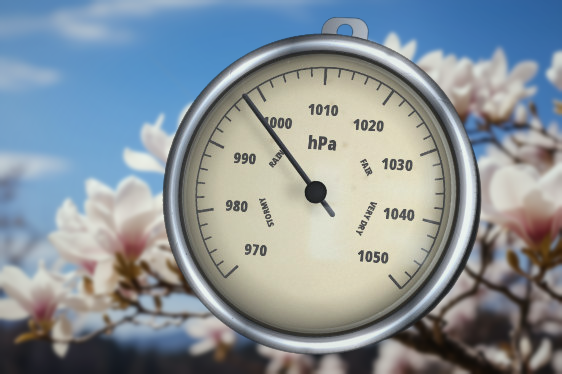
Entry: 998; hPa
